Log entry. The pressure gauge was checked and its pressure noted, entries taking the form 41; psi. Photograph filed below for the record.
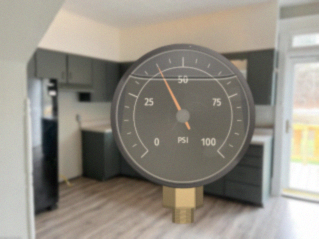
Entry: 40; psi
